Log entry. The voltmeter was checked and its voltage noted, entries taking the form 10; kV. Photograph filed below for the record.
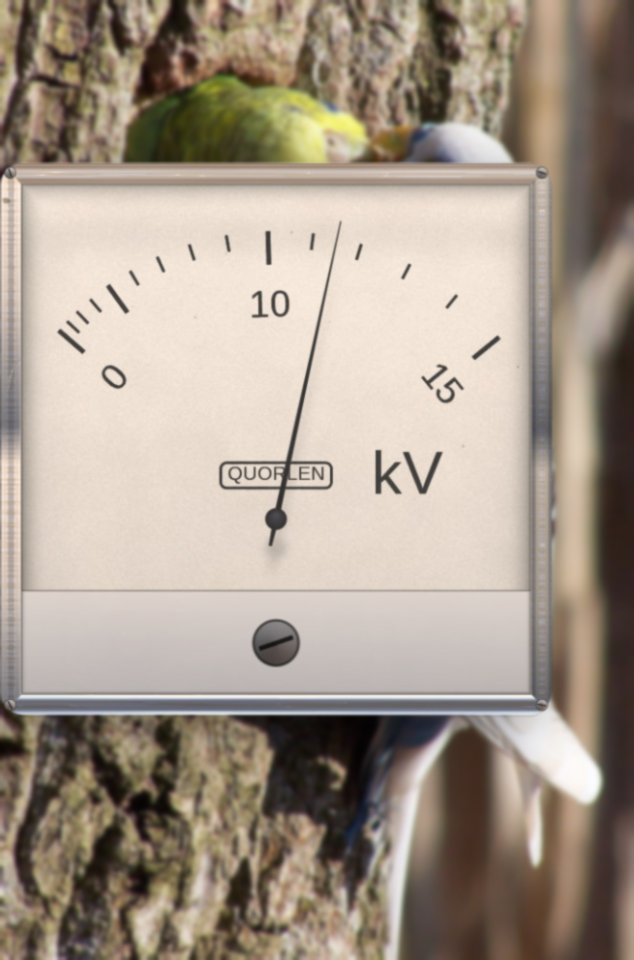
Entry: 11.5; kV
